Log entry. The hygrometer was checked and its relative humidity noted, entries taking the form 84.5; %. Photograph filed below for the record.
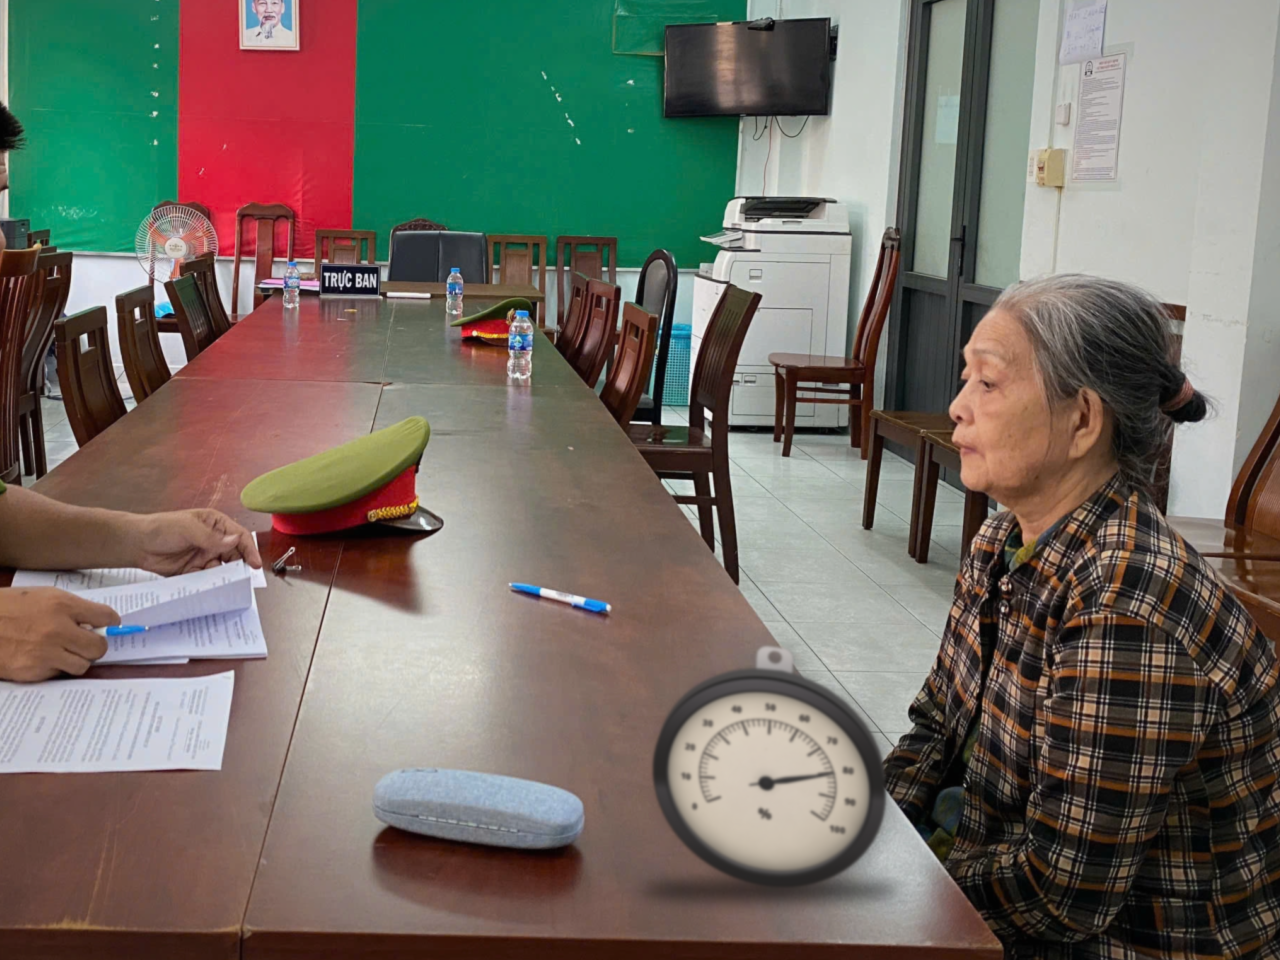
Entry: 80; %
